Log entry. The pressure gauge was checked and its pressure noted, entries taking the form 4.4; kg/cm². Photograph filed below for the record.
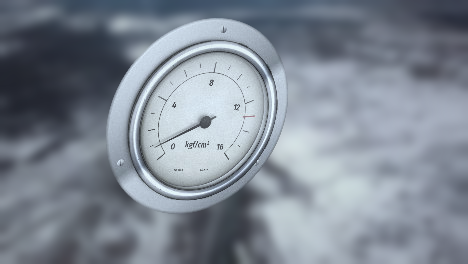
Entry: 1; kg/cm²
